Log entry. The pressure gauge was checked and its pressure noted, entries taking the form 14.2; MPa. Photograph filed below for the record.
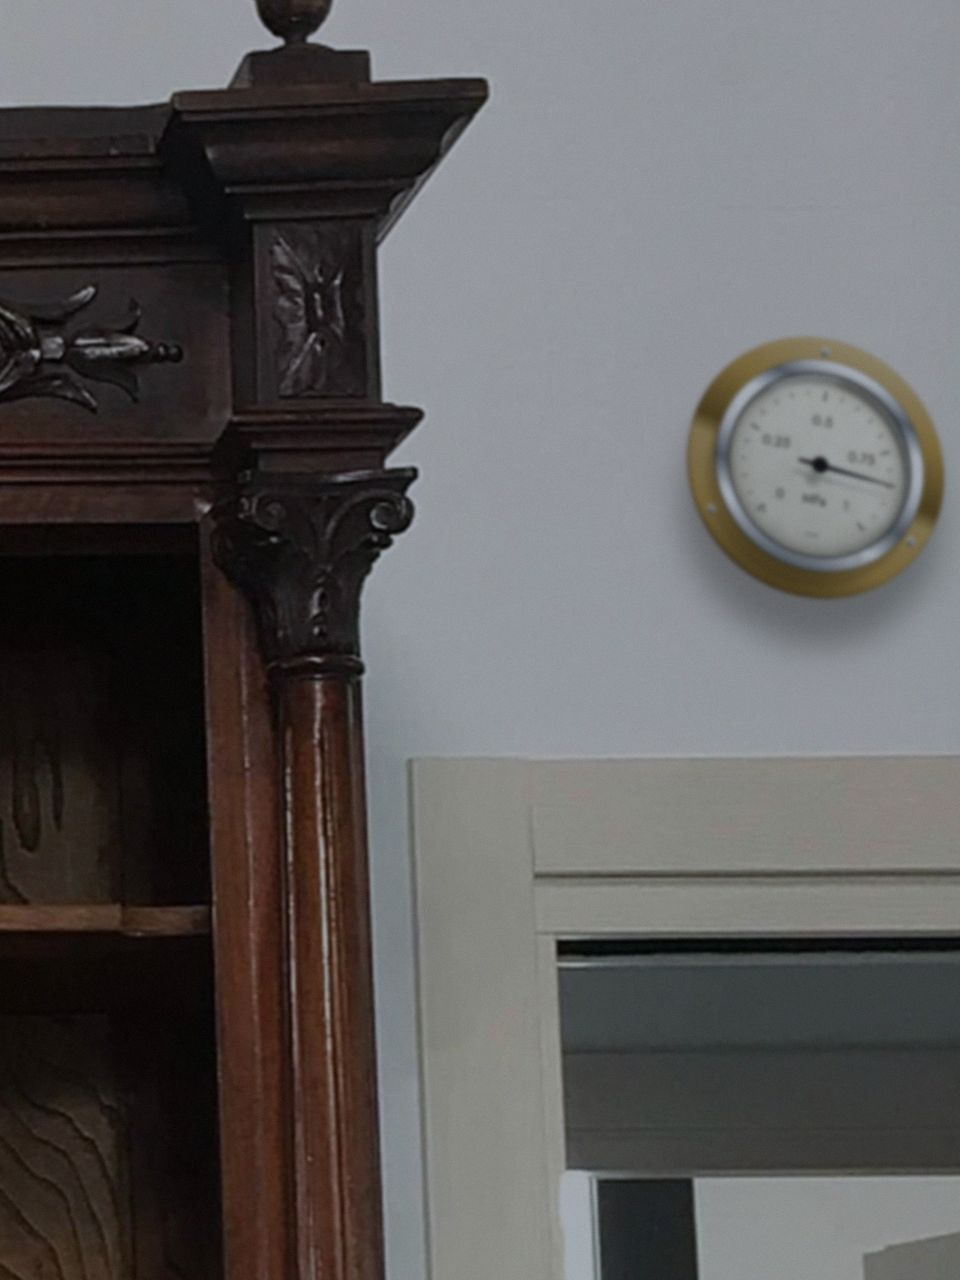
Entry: 0.85; MPa
